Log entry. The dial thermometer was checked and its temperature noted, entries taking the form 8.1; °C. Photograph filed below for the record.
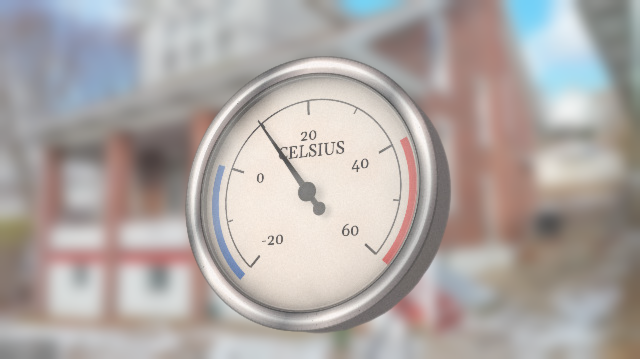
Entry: 10; °C
